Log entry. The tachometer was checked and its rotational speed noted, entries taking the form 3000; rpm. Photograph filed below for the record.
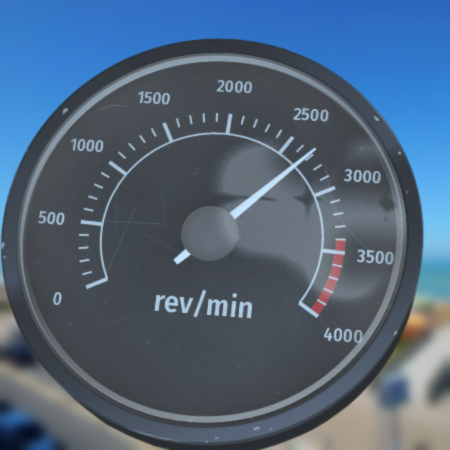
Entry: 2700; rpm
